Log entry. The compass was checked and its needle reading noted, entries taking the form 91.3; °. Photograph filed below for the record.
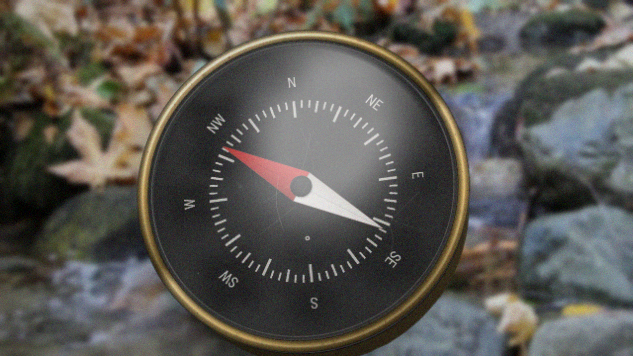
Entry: 305; °
